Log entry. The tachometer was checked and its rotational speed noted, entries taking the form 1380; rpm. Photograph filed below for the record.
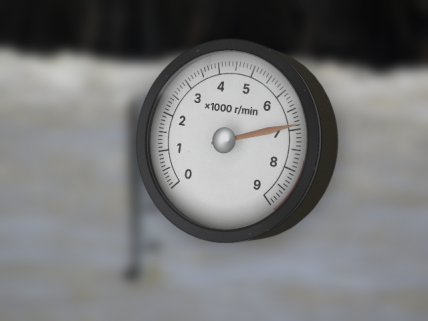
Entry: 6900; rpm
